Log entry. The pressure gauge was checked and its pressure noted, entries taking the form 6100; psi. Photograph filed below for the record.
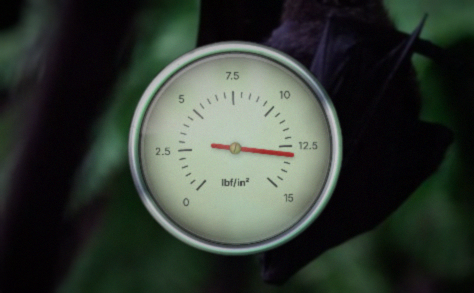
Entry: 13; psi
